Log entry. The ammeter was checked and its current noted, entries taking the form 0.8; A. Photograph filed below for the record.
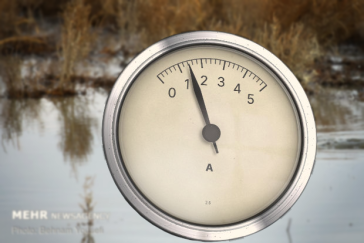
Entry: 1.4; A
